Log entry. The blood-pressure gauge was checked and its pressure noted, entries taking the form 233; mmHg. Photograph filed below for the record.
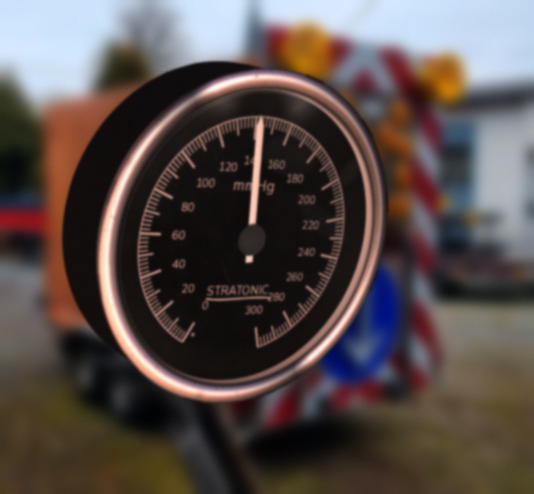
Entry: 140; mmHg
